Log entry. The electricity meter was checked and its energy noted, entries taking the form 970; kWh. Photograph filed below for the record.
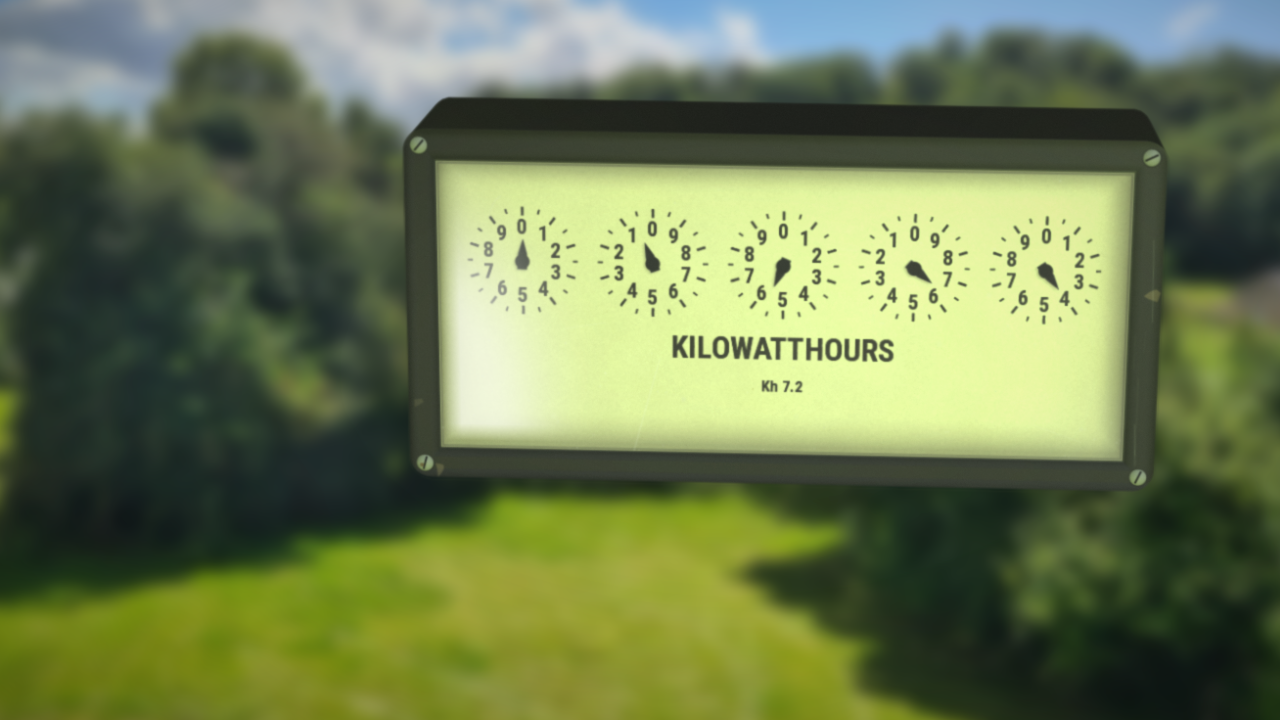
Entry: 564; kWh
